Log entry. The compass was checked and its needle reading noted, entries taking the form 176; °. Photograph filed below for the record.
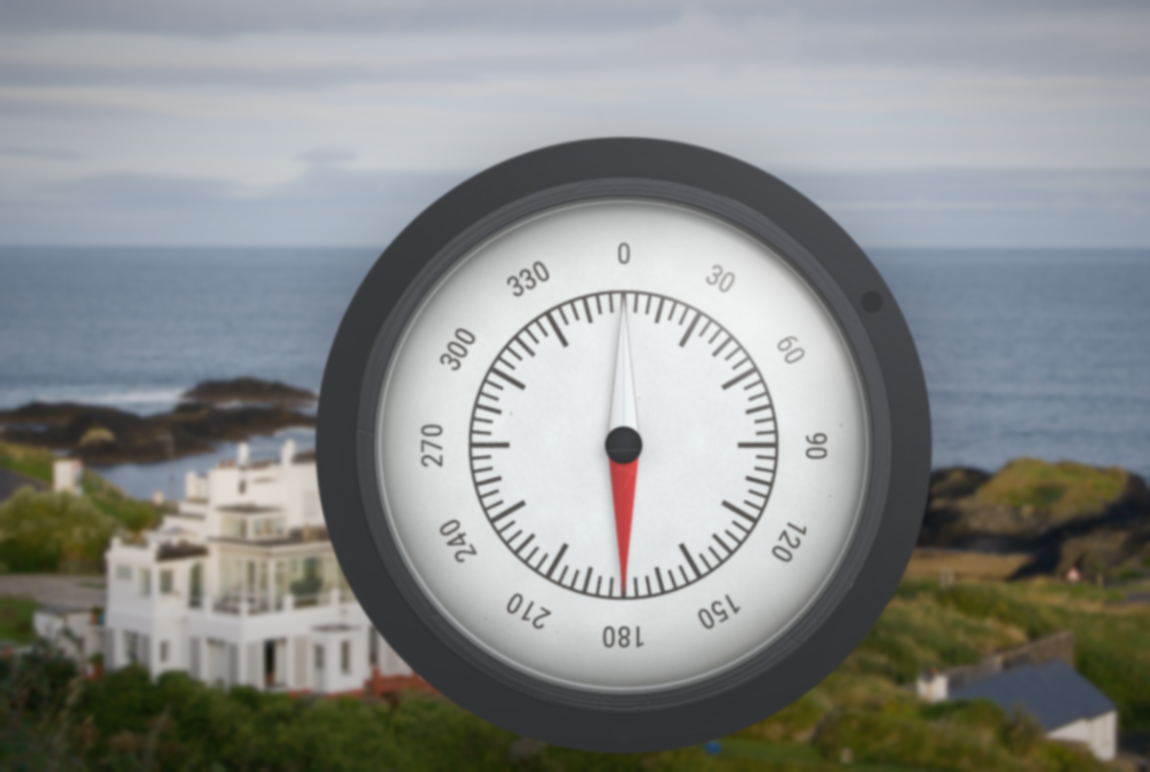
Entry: 180; °
